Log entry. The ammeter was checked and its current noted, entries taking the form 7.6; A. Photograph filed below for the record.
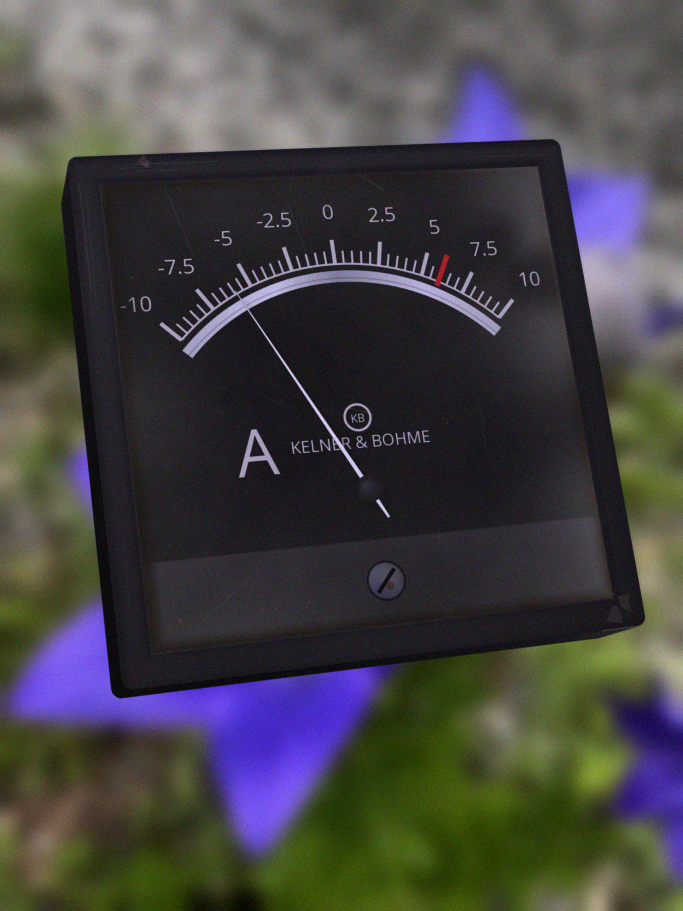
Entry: -6; A
